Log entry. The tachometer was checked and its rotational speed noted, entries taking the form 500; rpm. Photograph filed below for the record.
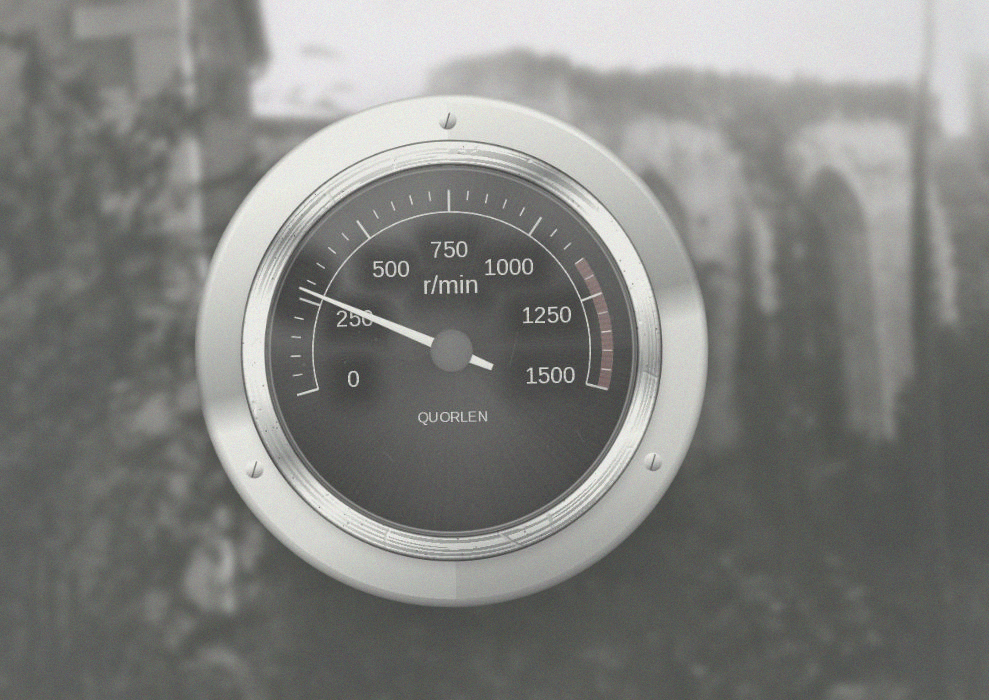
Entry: 275; rpm
